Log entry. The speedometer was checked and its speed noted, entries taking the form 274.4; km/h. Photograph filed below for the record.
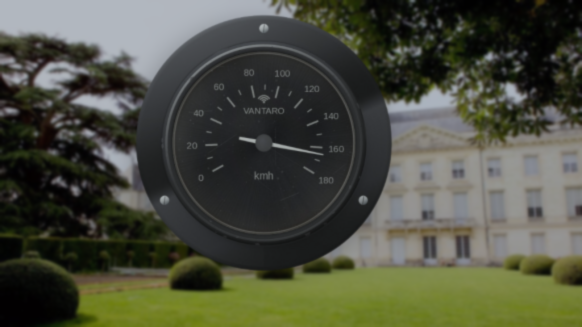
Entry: 165; km/h
